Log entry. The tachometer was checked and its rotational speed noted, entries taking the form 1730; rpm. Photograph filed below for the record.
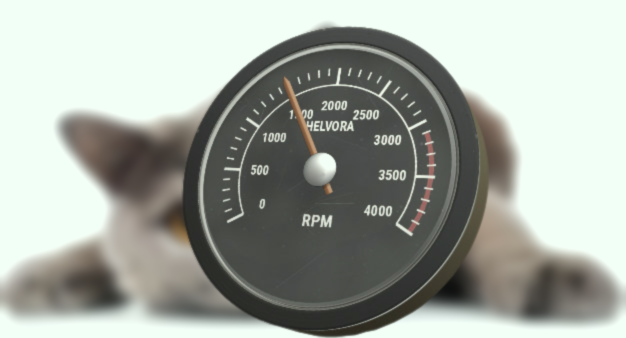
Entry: 1500; rpm
